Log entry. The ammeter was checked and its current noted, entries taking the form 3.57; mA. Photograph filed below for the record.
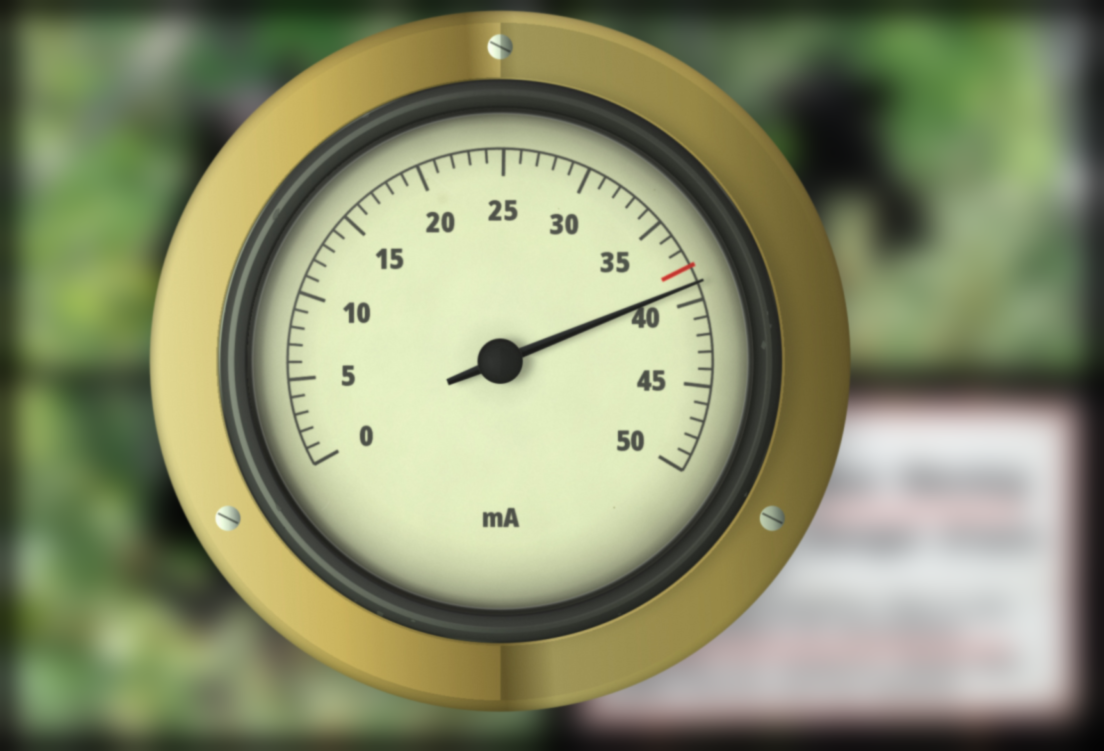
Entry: 39; mA
